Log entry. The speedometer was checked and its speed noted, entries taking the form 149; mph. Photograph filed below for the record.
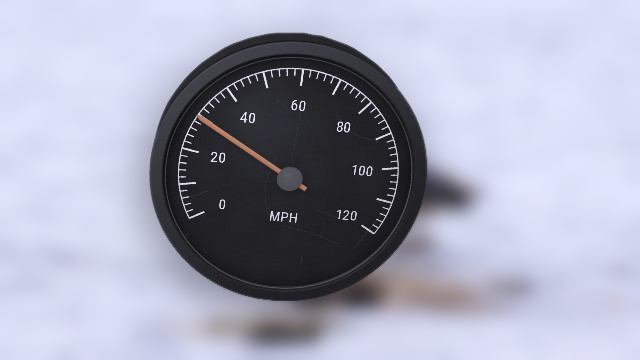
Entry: 30; mph
